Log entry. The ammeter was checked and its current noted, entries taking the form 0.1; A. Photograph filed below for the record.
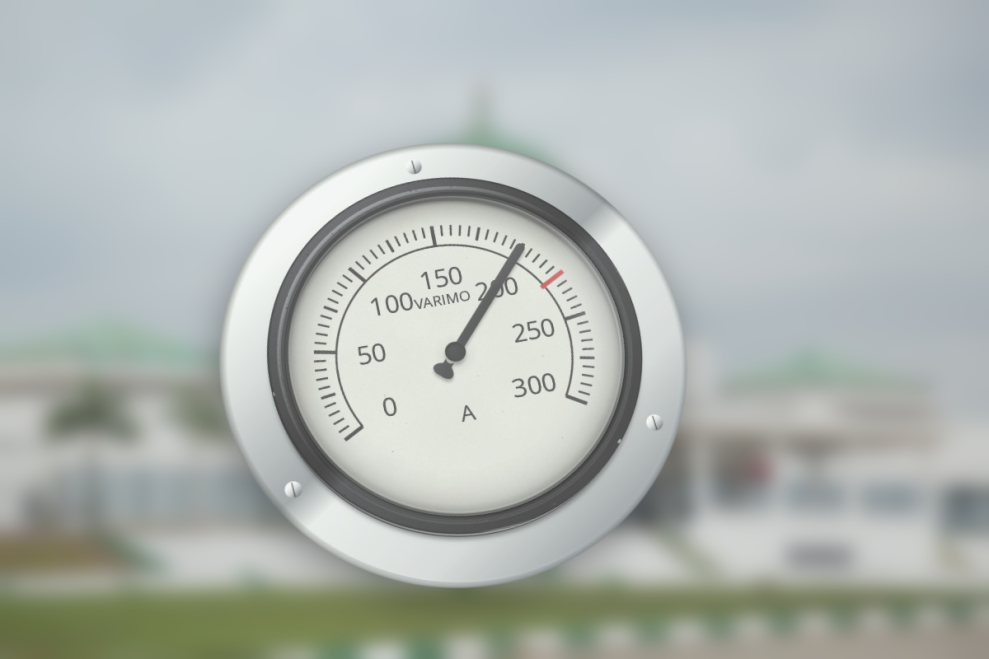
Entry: 200; A
